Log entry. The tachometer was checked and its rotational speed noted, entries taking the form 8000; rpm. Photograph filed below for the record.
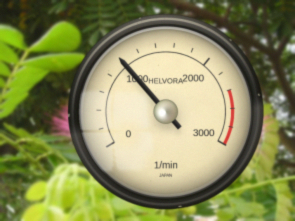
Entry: 1000; rpm
